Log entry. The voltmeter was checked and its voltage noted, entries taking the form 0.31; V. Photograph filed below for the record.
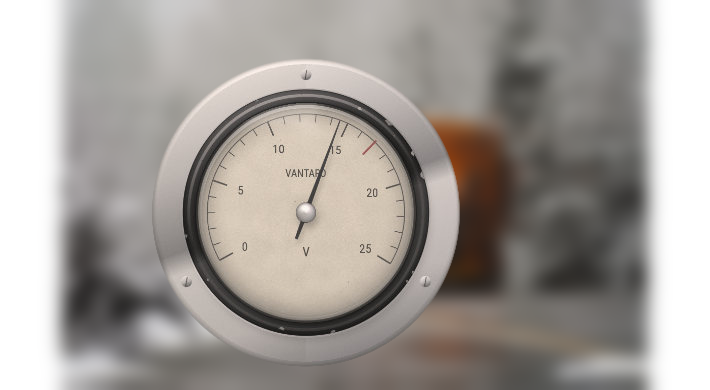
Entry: 14.5; V
